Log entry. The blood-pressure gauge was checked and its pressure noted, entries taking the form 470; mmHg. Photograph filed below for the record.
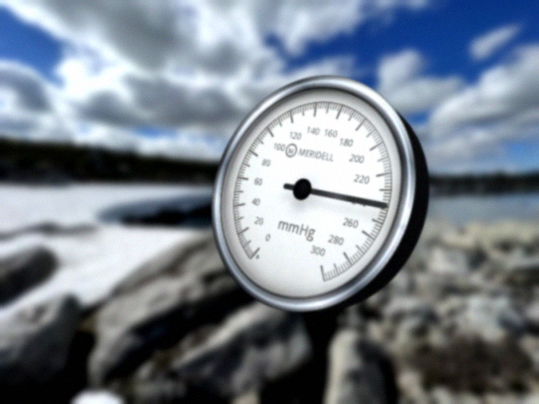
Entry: 240; mmHg
